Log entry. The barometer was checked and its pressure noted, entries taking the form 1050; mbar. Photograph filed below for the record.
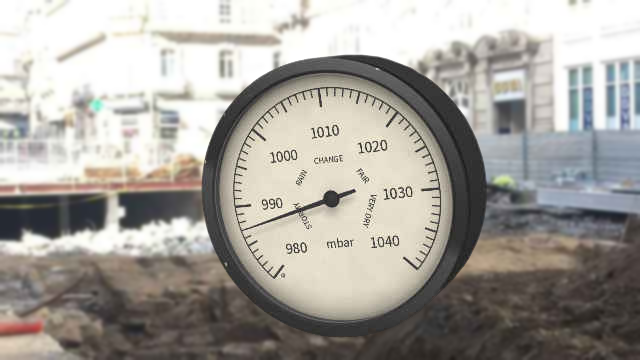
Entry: 987; mbar
